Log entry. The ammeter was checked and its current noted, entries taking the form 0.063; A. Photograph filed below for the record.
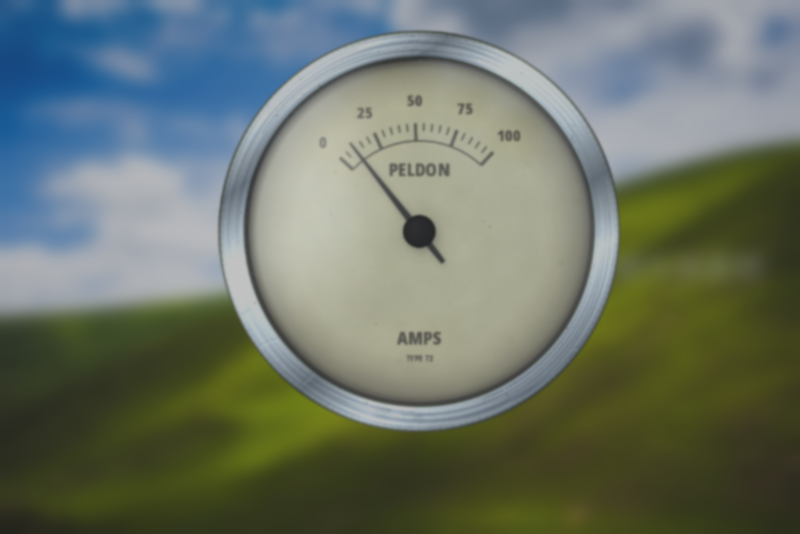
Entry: 10; A
